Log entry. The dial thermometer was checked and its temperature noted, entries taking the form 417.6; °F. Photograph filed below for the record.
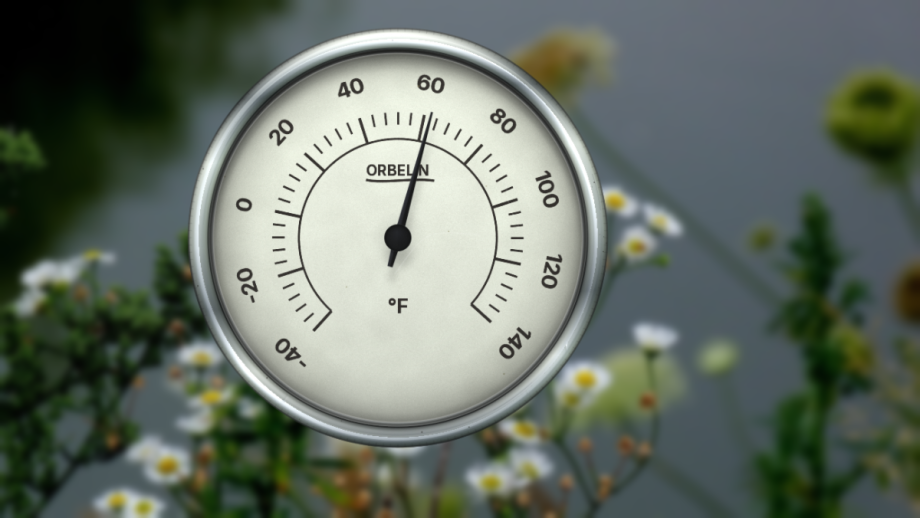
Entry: 62; °F
